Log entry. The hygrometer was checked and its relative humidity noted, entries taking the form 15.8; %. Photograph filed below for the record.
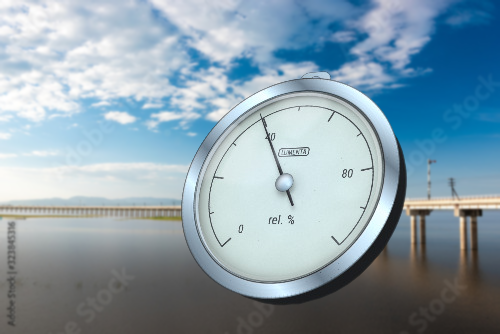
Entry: 40; %
